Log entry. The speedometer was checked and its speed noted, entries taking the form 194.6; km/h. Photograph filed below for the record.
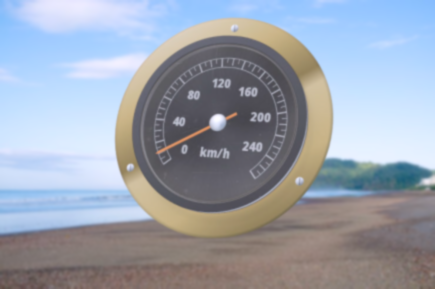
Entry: 10; km/h
